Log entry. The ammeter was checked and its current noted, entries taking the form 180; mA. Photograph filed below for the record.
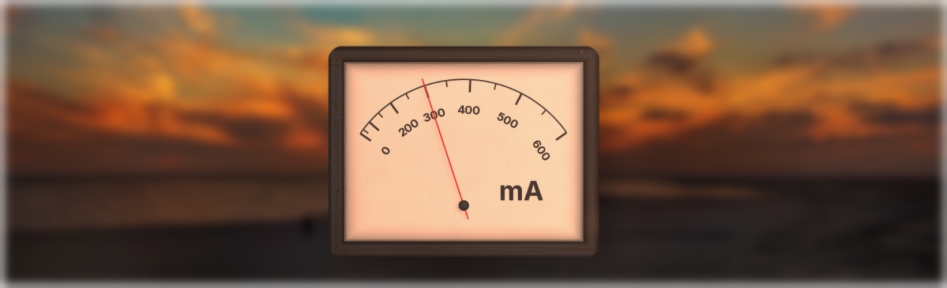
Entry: 300; mA
